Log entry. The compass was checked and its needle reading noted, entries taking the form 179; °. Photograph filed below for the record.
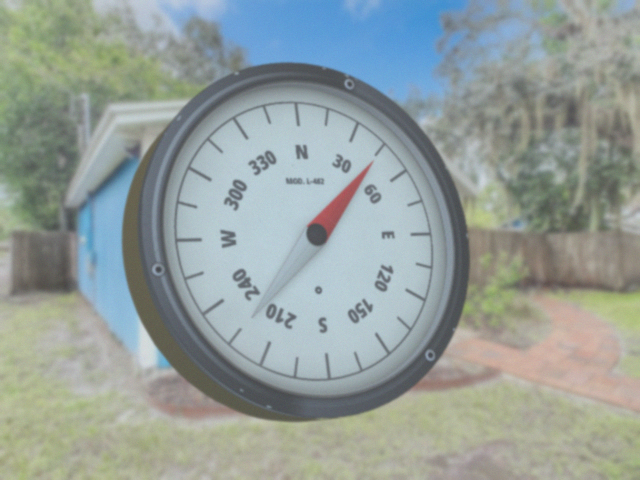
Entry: 45; °
